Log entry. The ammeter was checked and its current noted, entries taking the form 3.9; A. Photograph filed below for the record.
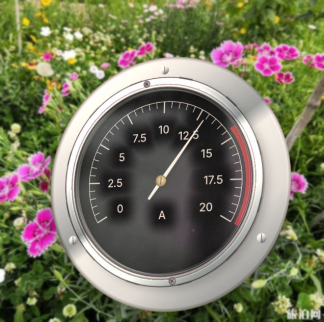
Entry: 13; A
